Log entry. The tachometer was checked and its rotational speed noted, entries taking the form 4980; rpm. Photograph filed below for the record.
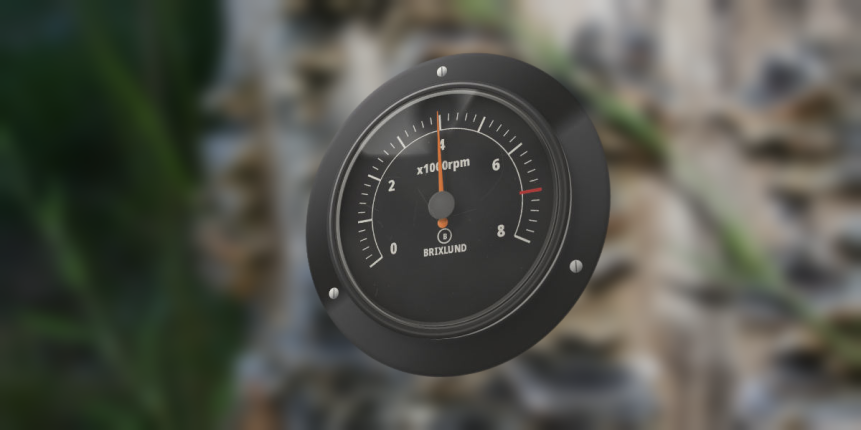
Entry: 4000; rpm
